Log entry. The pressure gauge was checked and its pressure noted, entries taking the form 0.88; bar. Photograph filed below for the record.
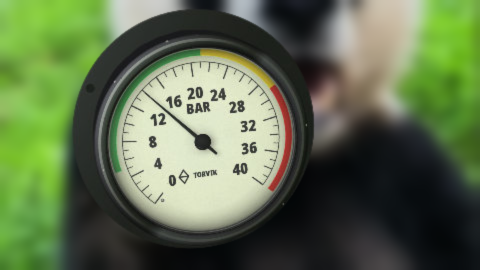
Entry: 14; bar
